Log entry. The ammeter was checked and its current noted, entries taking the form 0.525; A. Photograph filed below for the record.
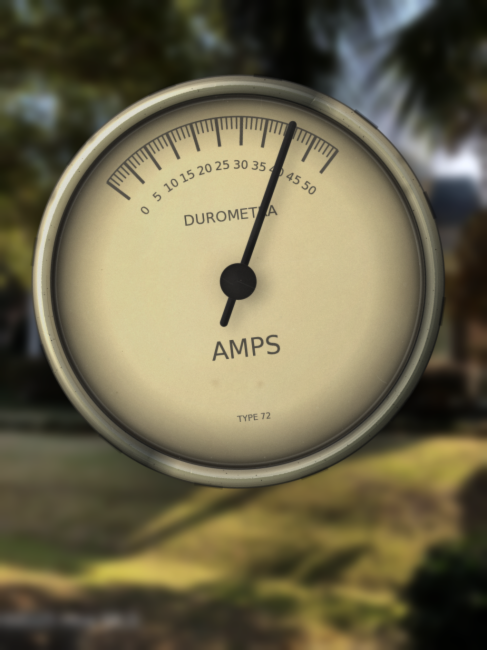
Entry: 40; A
